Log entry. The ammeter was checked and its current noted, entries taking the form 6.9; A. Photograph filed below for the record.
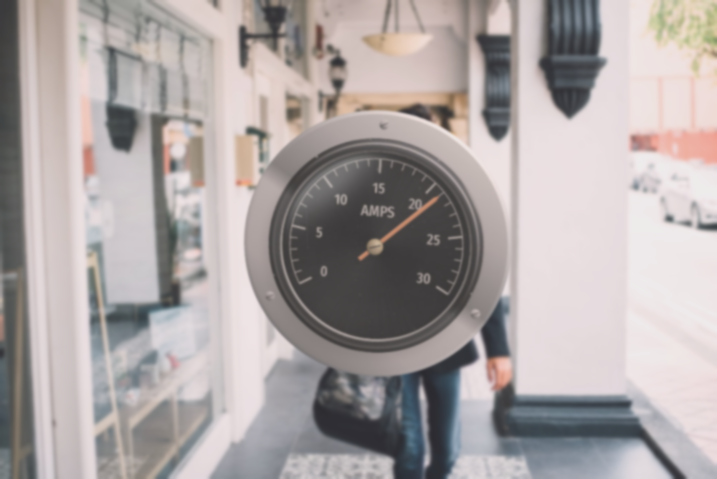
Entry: 21; A
